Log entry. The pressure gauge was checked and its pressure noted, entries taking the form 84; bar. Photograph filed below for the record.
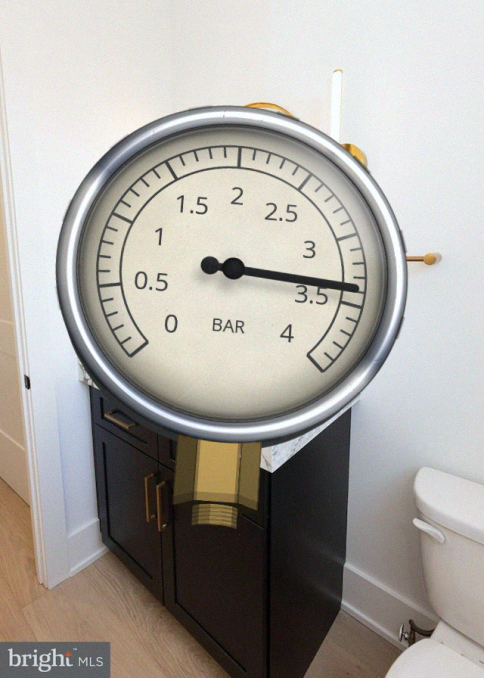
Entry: 3.4; bar
